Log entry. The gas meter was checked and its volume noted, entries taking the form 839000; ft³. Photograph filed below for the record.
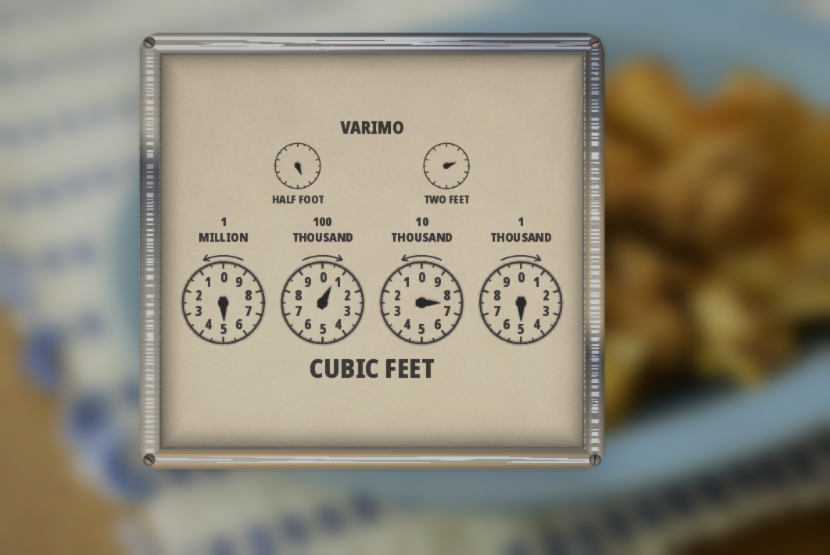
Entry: 507500; ft³
